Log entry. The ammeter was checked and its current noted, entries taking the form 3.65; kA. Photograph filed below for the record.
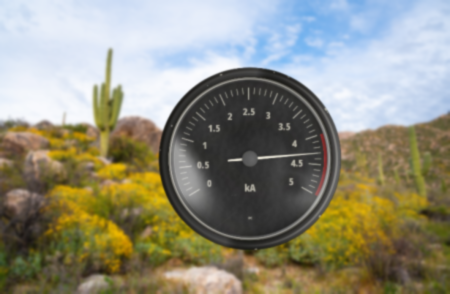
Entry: 4.3; kA
